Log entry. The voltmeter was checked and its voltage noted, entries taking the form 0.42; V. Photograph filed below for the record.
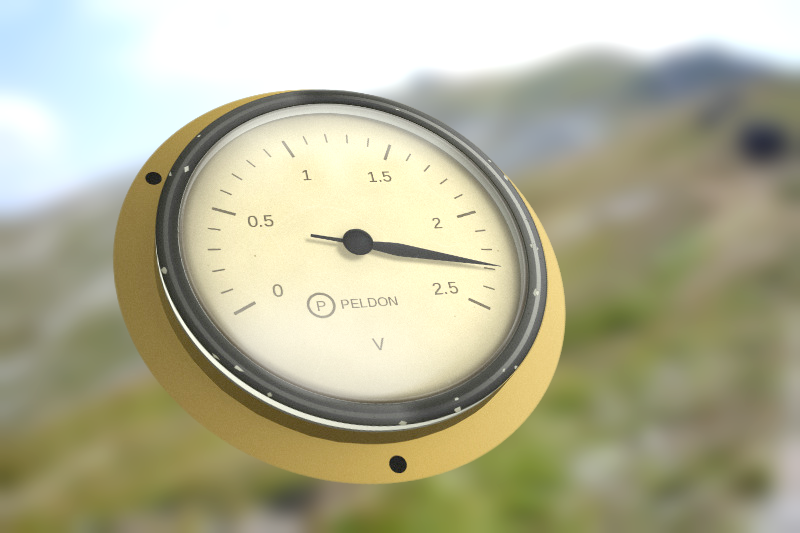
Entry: 2.3; V
